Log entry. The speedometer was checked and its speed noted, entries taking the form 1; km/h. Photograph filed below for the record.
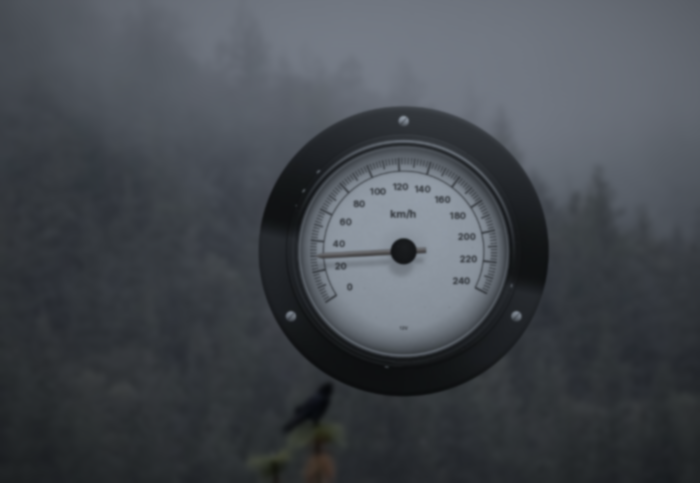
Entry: 30; km/h
